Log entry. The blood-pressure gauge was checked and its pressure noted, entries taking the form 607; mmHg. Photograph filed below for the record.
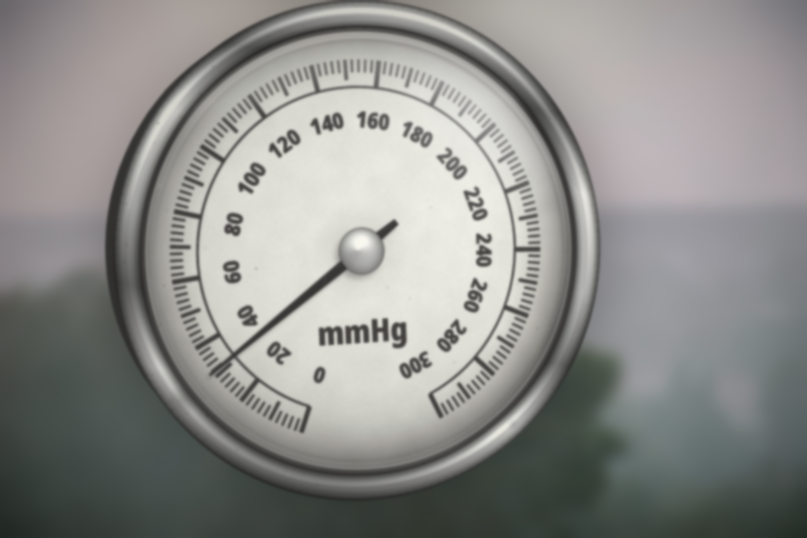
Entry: 32; mmHg
